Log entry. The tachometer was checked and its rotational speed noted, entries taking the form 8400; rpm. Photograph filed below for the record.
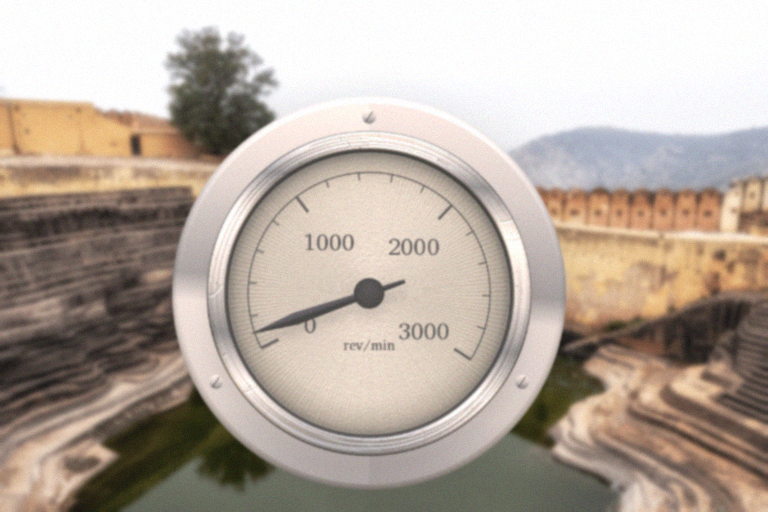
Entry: 100; rpm
